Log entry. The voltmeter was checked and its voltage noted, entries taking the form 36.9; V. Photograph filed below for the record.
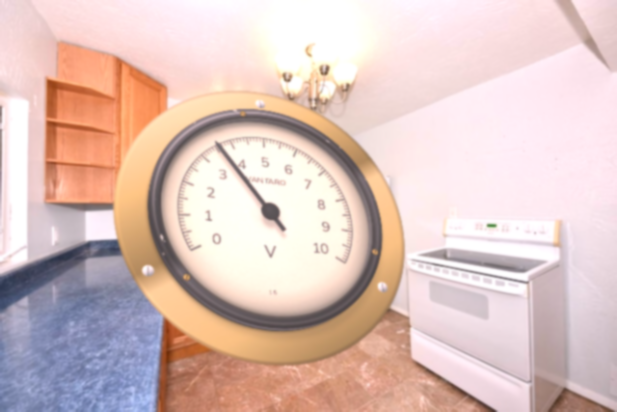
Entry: 3.5; V
